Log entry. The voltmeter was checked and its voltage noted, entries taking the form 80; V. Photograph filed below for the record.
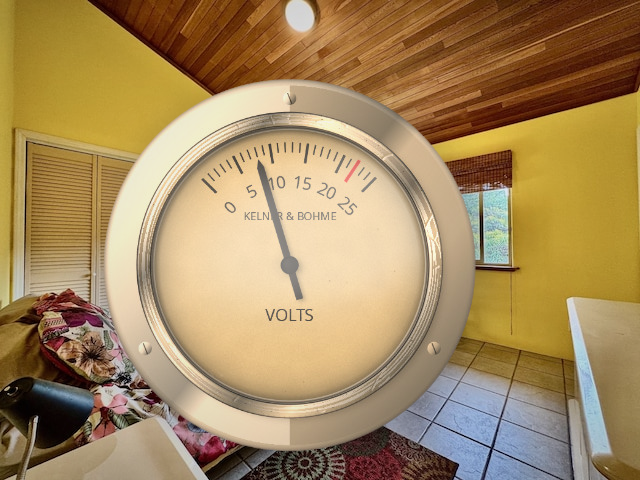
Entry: 8; V
